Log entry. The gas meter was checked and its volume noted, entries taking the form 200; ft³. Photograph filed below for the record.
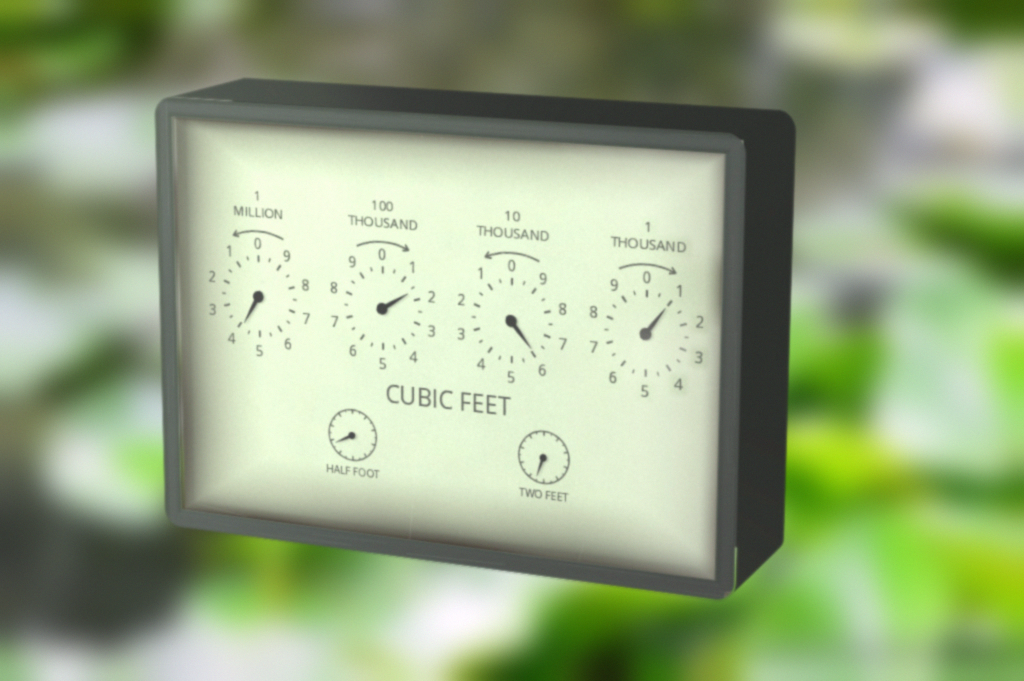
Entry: 416100; ft³
